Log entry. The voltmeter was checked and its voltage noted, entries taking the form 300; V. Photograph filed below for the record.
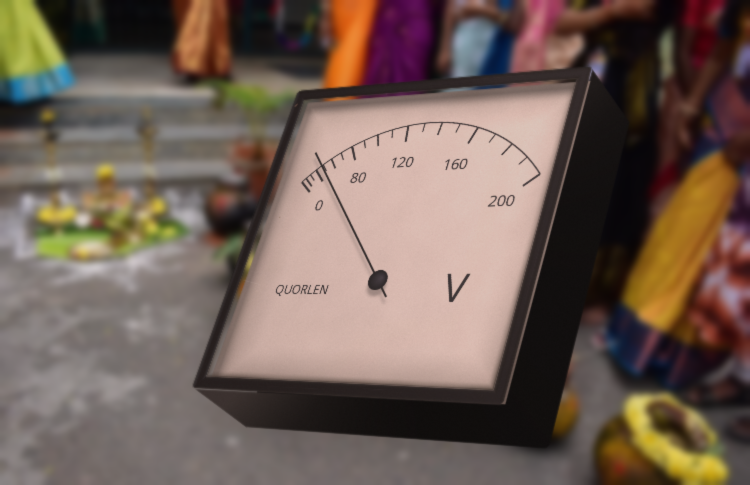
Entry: 50; V
